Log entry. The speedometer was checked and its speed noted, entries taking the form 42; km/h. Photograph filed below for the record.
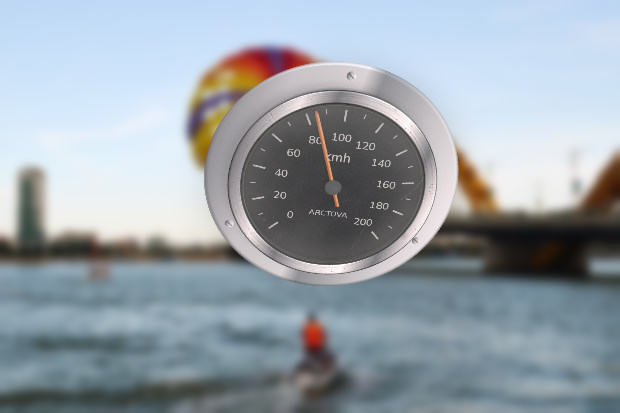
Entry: 85; km/h
